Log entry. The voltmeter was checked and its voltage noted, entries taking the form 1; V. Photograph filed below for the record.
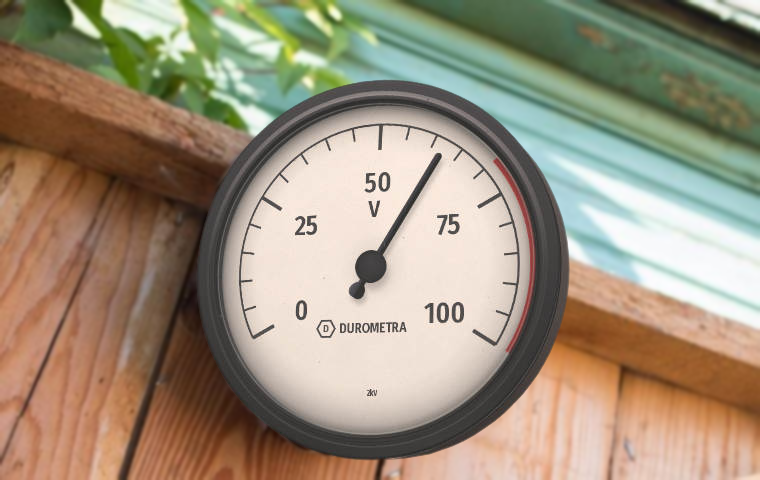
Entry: 62.5; V
